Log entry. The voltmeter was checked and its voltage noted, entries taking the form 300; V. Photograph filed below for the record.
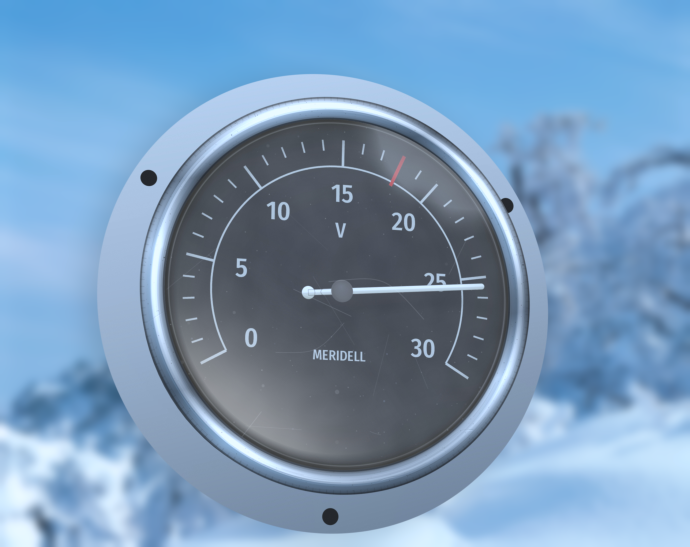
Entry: 25.5; V
